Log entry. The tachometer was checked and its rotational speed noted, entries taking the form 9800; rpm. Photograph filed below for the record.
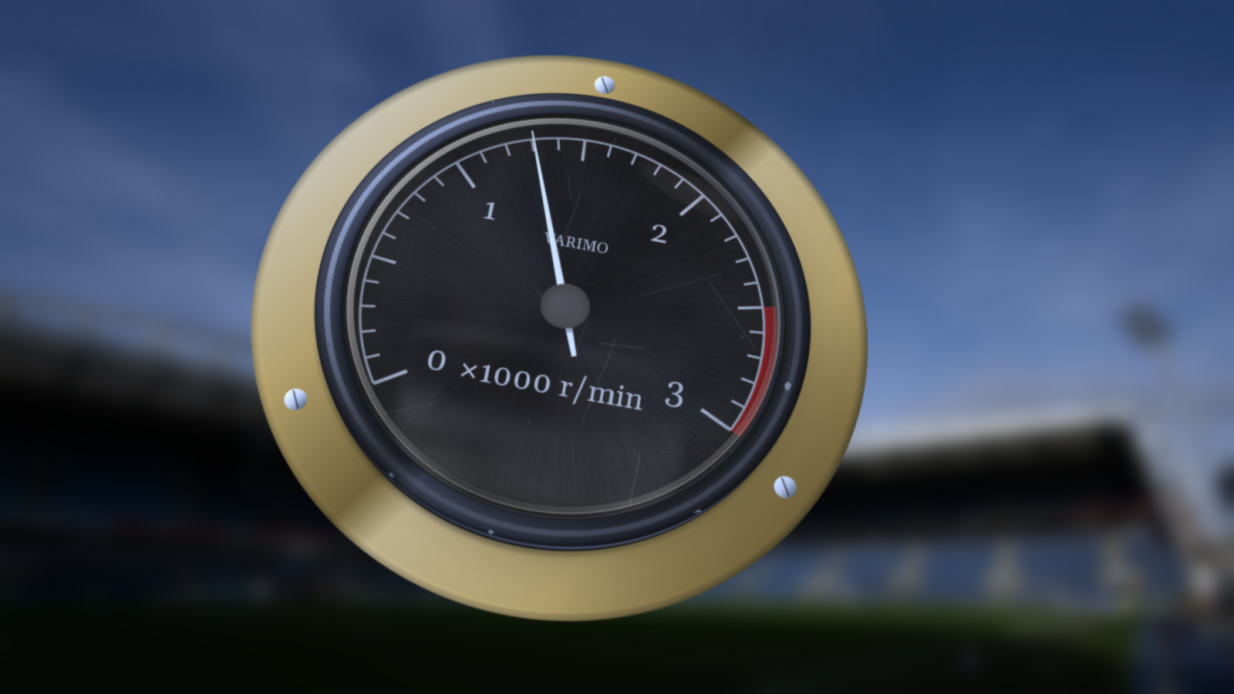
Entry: 1300; rpm
